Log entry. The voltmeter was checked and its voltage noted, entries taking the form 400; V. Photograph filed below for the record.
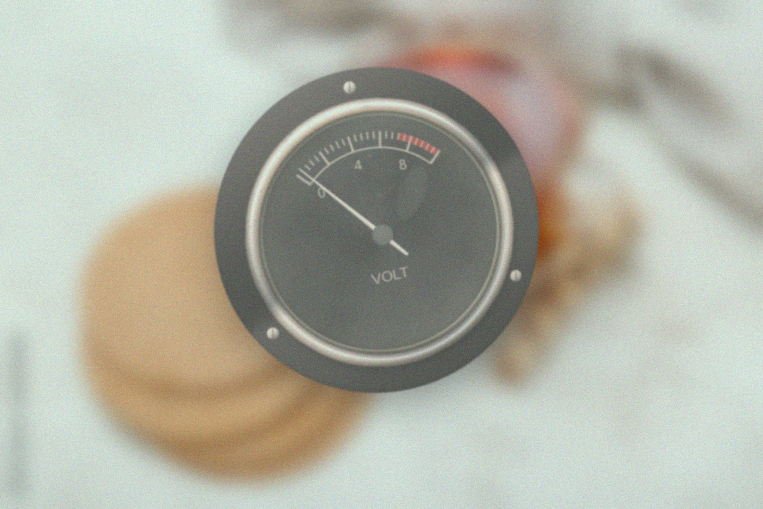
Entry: 0.4; V
